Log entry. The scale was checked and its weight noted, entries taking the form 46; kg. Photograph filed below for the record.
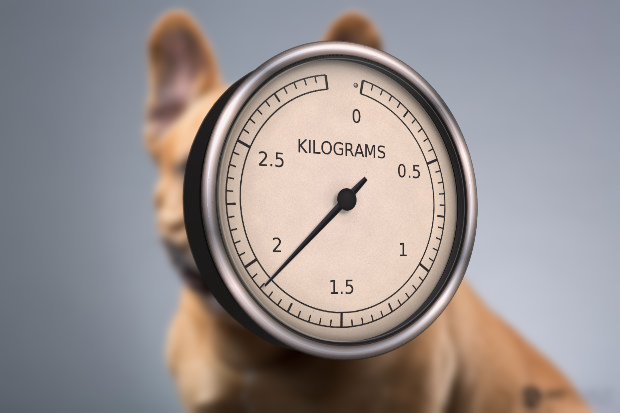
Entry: 1.9; kg
